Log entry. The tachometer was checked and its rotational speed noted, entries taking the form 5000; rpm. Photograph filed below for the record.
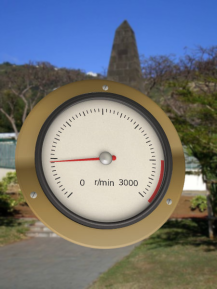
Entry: 450; rpm
